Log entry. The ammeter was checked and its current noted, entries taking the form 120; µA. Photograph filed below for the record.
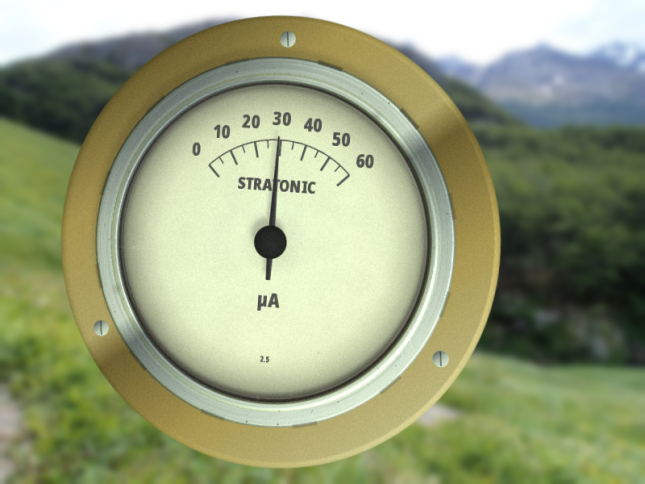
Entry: 30; µA
